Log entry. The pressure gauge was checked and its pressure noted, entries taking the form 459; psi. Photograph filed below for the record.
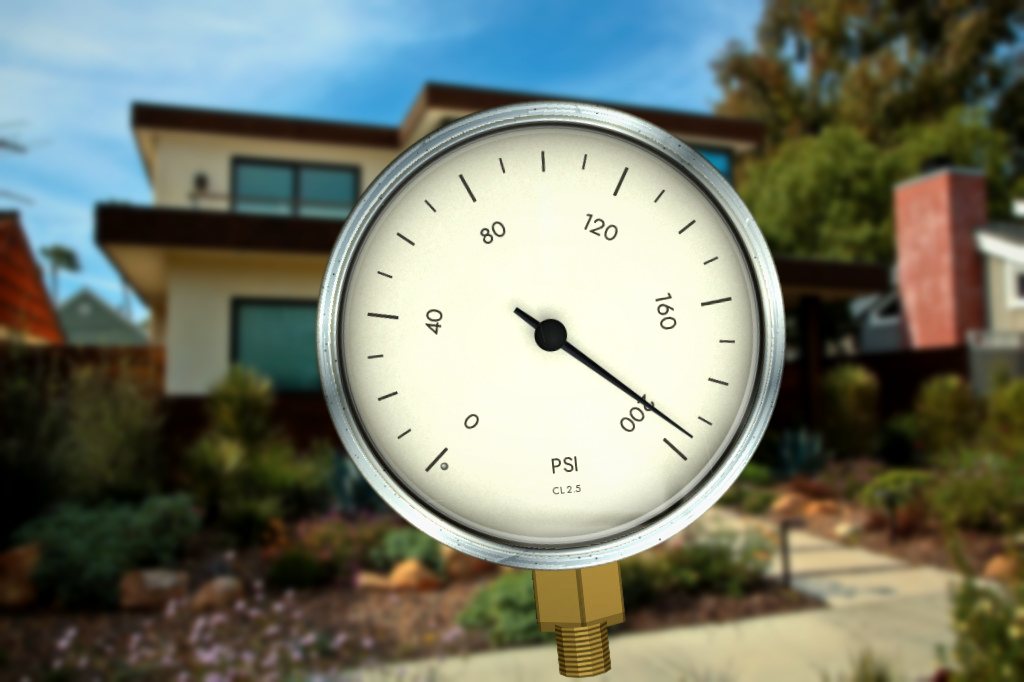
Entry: 195; psi
